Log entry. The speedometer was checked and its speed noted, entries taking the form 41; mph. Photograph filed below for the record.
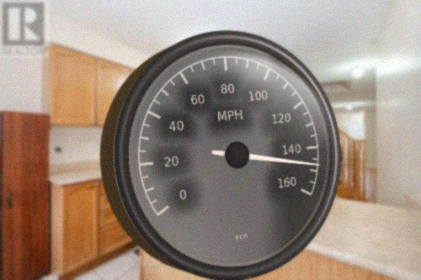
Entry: 147.5; mph
